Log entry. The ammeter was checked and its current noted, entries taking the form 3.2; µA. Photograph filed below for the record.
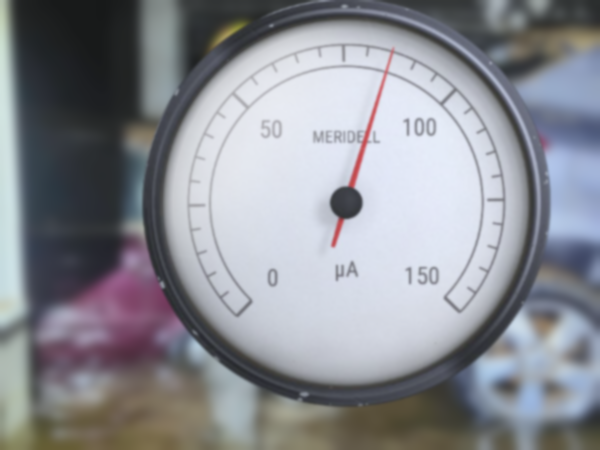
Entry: 85; µA
